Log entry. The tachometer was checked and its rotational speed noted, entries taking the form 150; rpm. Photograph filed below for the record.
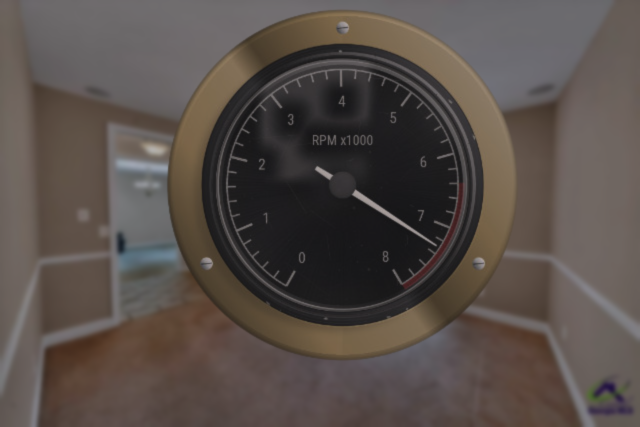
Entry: 7300; rpm
